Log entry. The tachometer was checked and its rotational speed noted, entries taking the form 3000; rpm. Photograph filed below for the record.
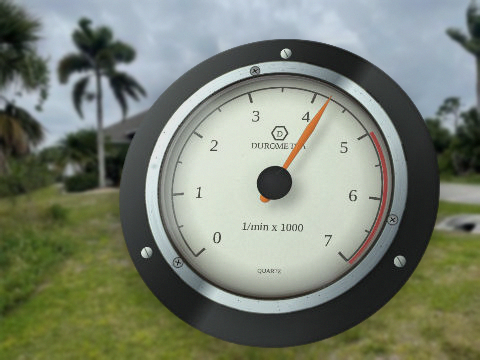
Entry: 4250; rpm
